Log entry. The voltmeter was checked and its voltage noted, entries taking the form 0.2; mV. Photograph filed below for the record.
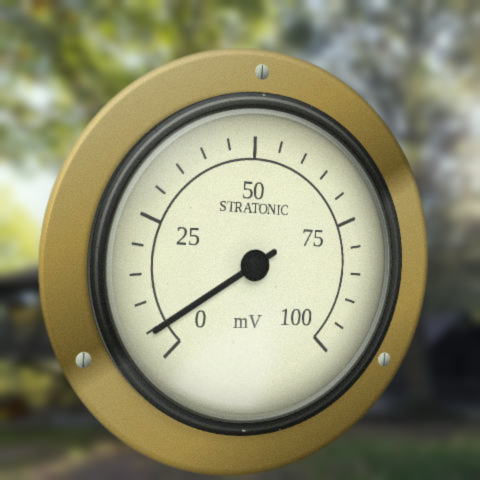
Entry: 5; mV
